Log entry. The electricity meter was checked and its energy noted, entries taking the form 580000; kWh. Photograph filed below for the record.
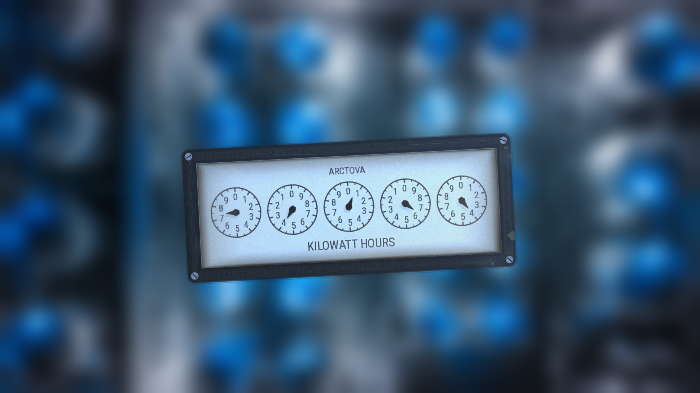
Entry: 74064; kWh
